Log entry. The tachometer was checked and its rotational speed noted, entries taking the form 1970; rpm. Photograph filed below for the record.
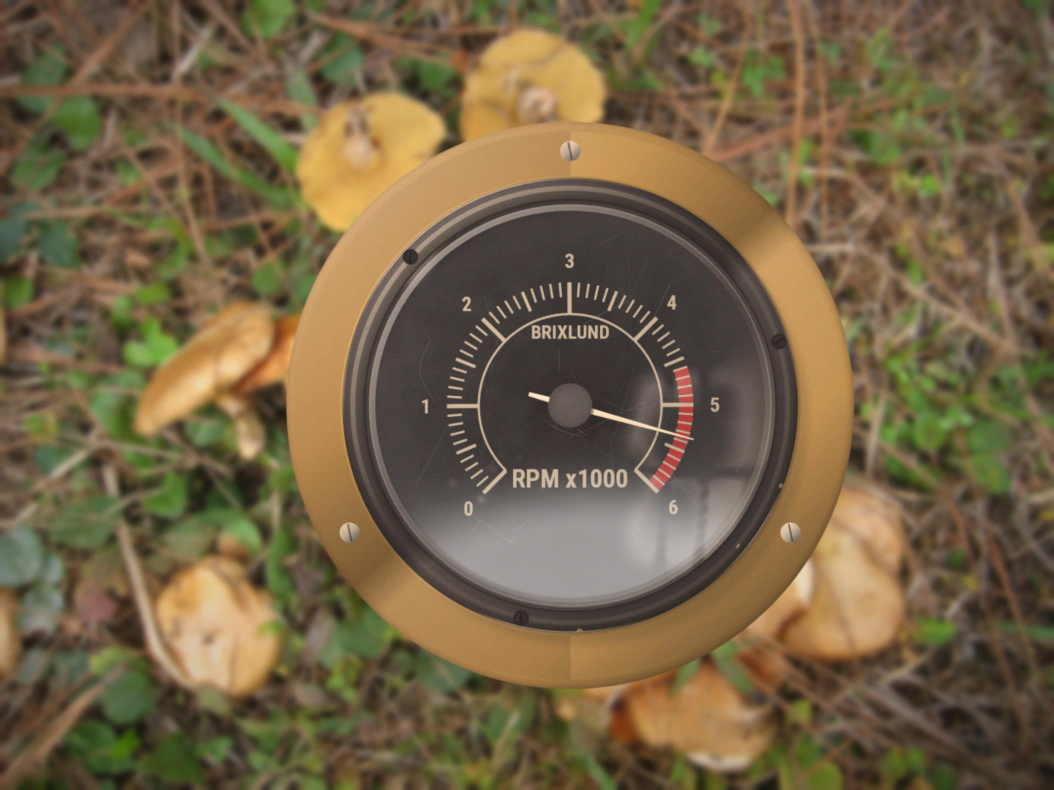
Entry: 5350; rpm
